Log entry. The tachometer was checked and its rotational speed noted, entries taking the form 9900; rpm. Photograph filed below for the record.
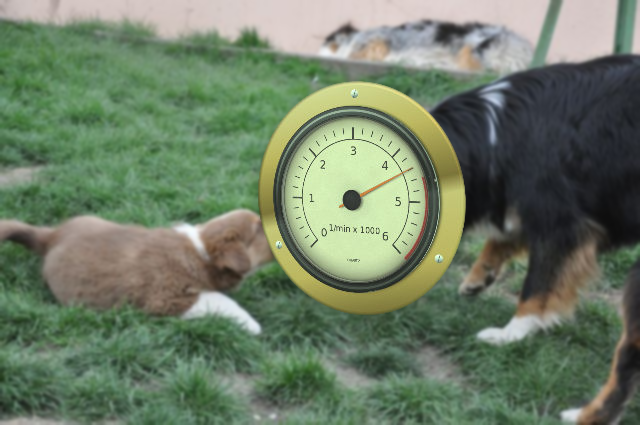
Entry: 4400; rpm
